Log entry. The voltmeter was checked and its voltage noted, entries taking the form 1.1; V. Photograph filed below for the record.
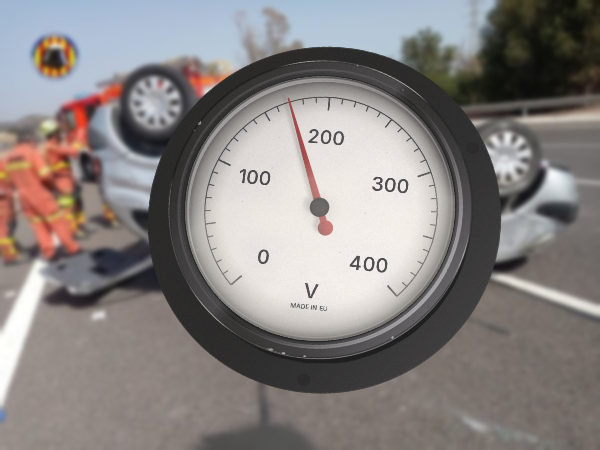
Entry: 170; V
